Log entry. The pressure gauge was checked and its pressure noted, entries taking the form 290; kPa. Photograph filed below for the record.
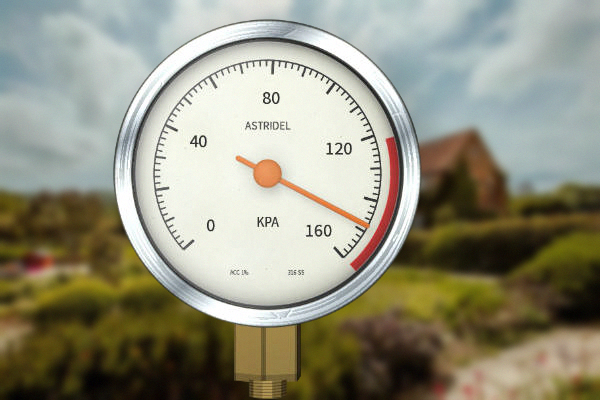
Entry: 148; kPa
